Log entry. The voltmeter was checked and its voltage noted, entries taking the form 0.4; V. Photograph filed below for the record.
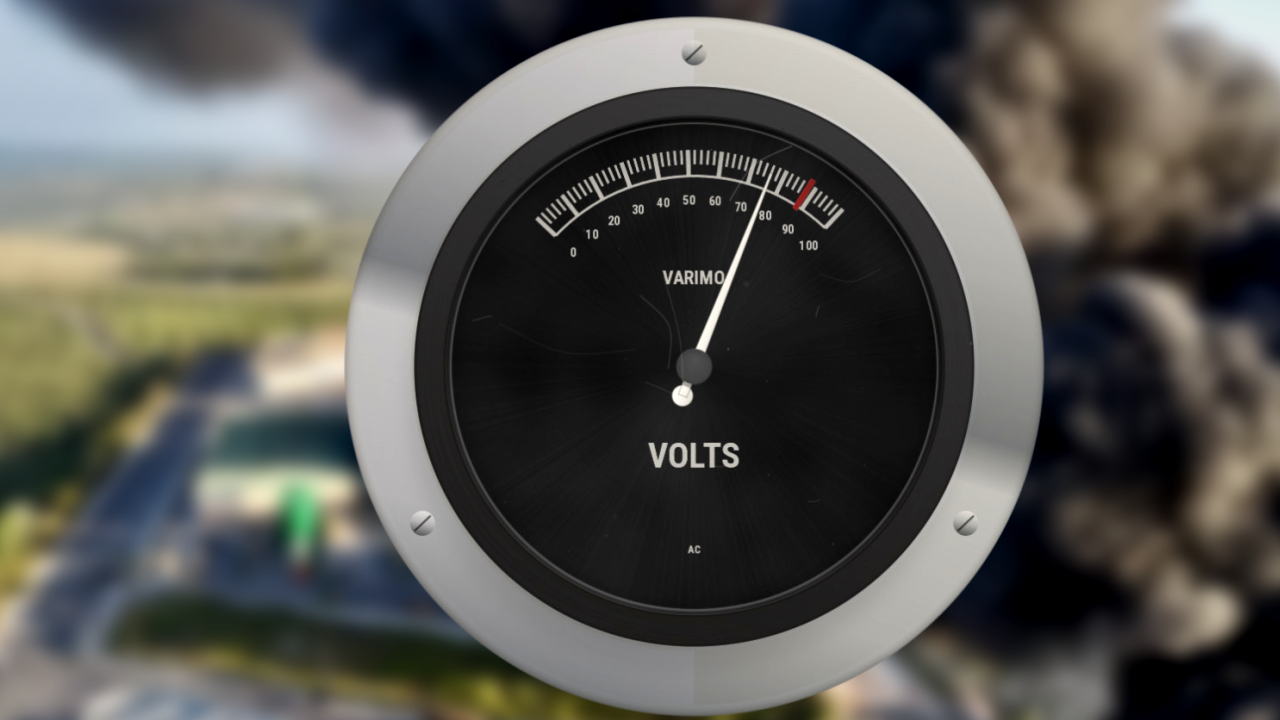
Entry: 76; V
